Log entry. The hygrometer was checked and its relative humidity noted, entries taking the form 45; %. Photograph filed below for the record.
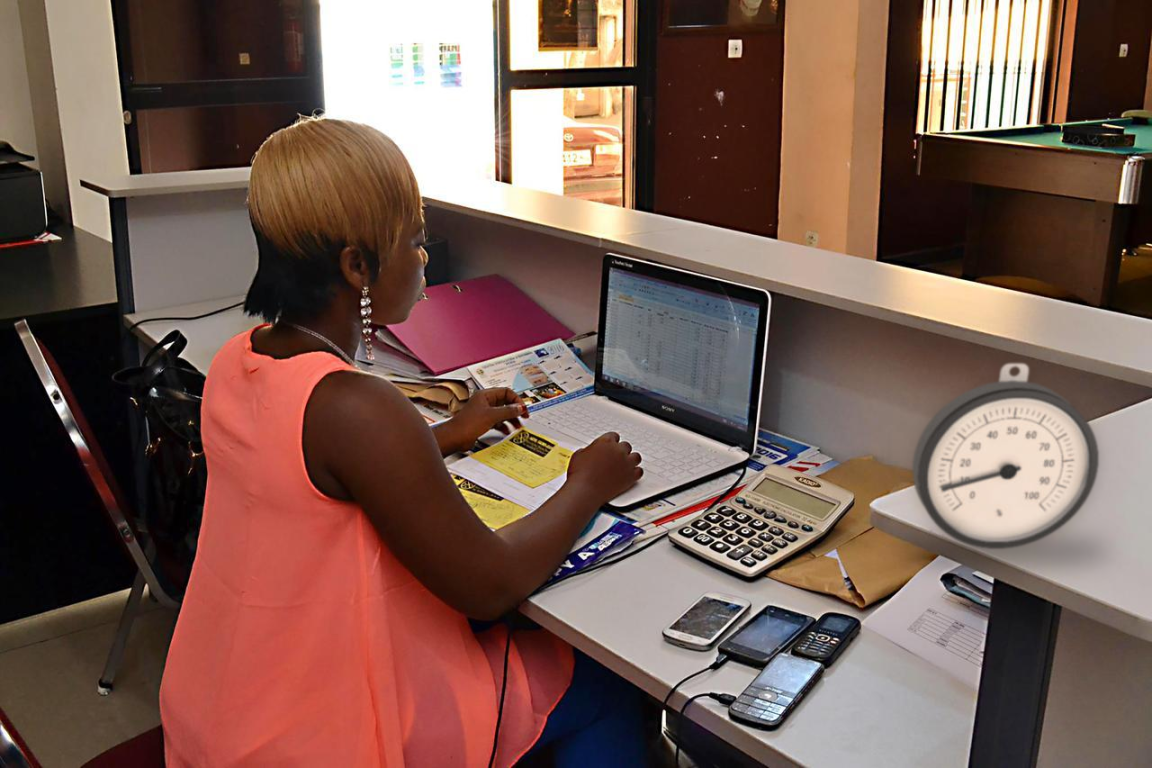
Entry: 10; %
